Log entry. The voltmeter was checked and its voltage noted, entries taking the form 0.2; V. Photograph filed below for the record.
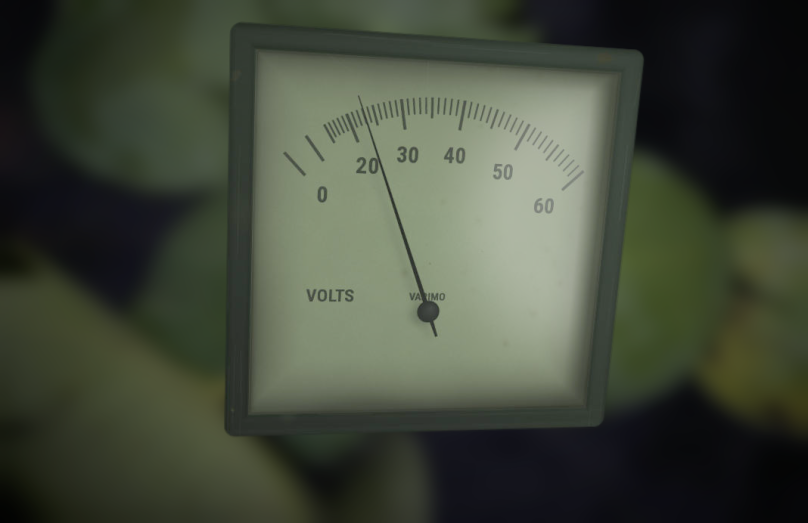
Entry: 23; V
